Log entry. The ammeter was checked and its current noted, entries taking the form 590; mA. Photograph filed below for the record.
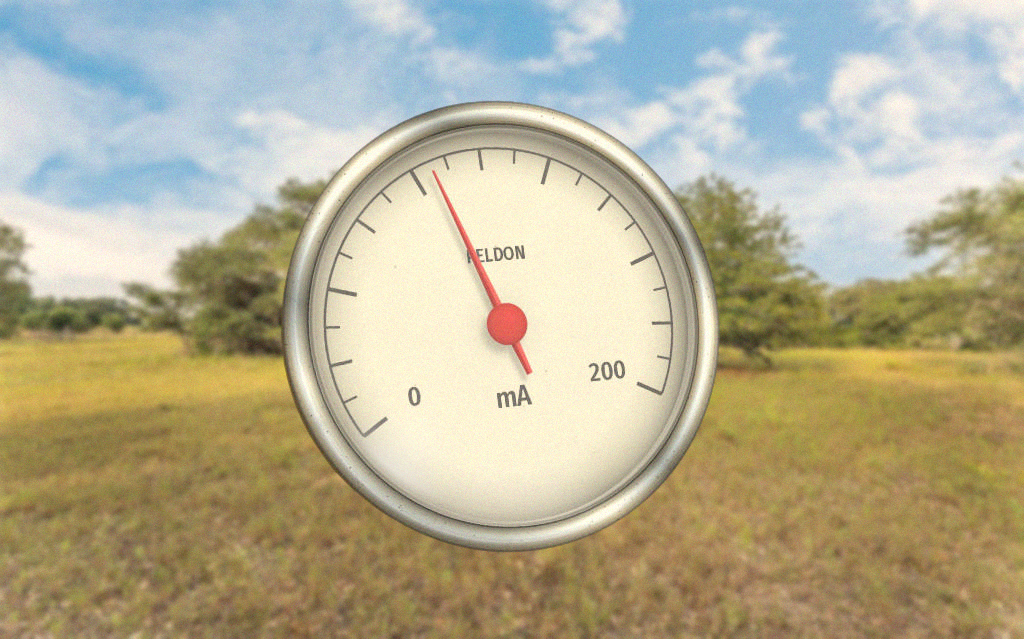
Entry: 85; mA
